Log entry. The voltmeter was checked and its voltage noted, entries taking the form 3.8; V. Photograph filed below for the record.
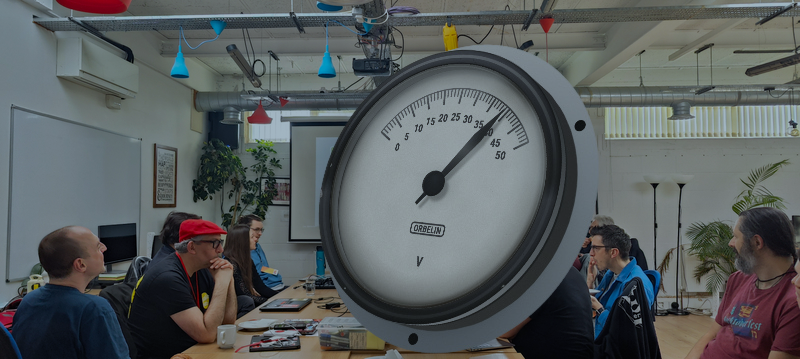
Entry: 40; V
